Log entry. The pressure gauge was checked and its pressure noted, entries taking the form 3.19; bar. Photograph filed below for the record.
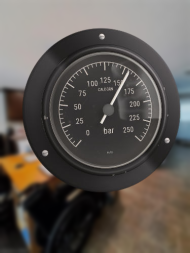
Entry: 155; bar
